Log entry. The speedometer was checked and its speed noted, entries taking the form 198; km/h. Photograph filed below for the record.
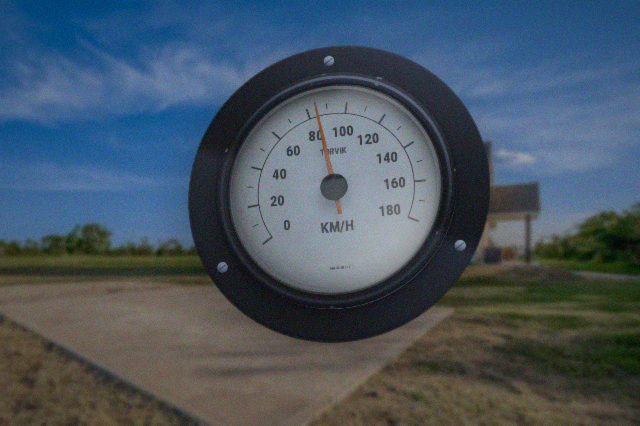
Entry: 85; km/h
